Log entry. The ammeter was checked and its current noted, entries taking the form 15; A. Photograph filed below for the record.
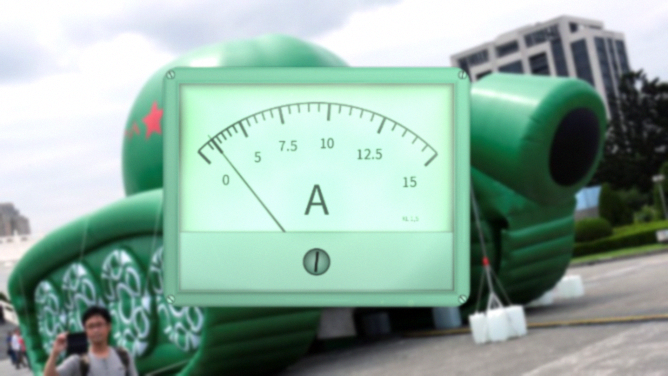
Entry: 2.5; A
